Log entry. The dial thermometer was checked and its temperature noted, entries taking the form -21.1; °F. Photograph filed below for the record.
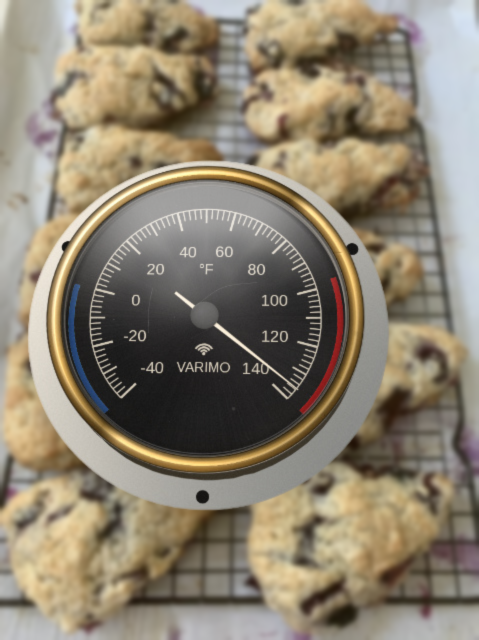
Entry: 136; °F
